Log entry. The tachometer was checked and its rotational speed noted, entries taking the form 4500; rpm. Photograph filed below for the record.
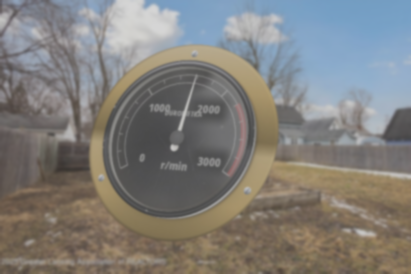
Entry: 1600; rpm
